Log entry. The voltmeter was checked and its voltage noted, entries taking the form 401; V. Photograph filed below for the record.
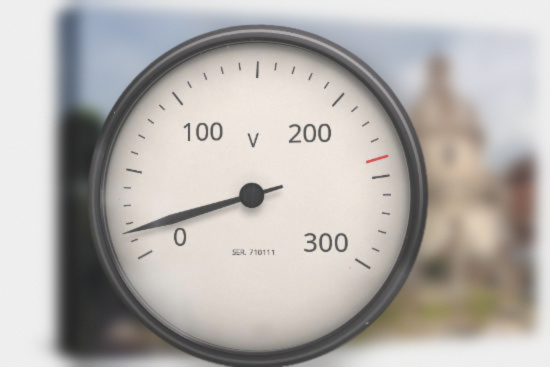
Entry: 15; V
